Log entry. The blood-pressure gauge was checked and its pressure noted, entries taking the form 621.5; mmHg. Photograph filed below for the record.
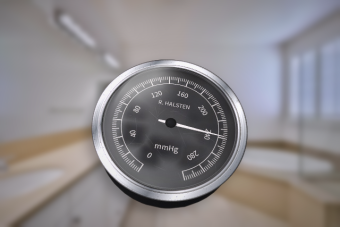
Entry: 240; mmHg
